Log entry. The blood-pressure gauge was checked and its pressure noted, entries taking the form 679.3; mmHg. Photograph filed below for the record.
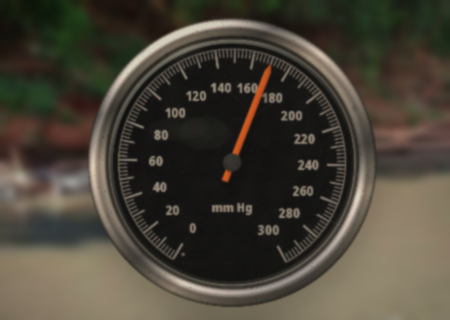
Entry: 170; mmHg
